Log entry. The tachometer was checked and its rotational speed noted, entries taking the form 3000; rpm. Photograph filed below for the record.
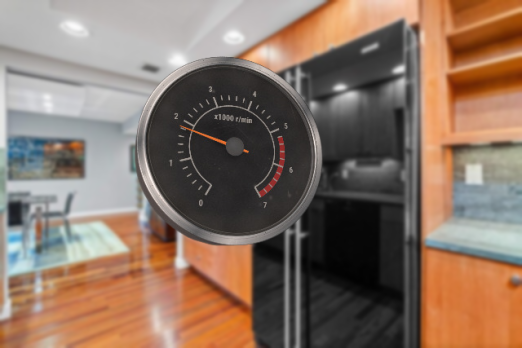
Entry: 1800; rpm
